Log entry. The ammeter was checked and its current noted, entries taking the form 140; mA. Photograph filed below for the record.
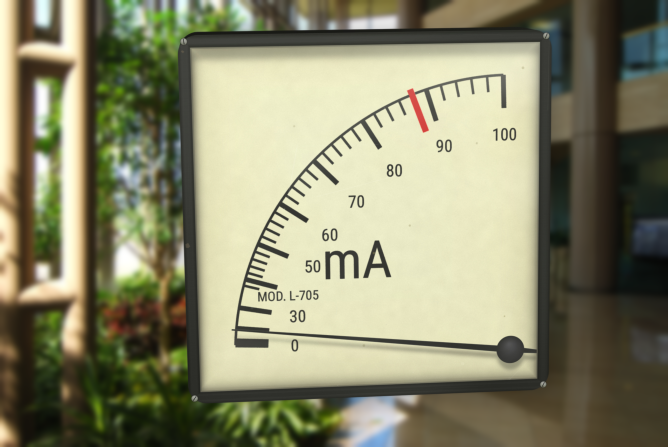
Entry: 20; mA
